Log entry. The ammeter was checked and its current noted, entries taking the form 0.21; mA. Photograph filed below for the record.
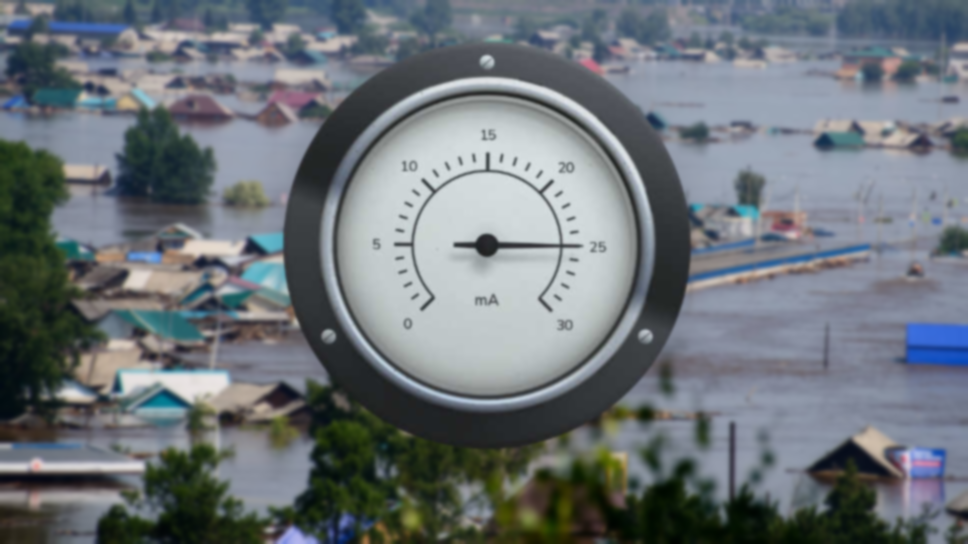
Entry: 25; mA
